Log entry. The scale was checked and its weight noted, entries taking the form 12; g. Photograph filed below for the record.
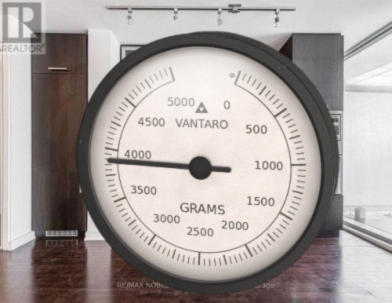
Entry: 3900; g
